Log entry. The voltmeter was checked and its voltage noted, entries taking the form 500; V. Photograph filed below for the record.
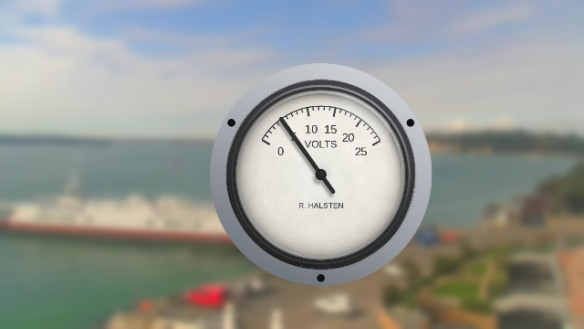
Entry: 5; V
